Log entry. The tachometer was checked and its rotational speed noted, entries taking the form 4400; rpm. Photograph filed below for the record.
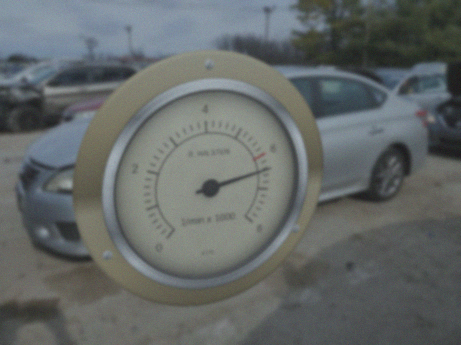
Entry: 6400; rpm
